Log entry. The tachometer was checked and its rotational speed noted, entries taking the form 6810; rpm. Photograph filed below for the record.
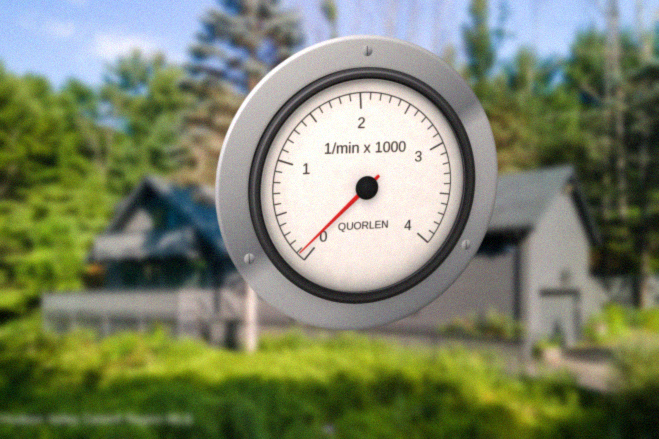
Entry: 100; rpm
